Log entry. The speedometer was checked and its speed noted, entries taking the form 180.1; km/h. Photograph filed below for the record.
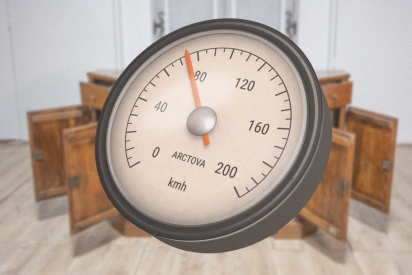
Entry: 75; km/h
